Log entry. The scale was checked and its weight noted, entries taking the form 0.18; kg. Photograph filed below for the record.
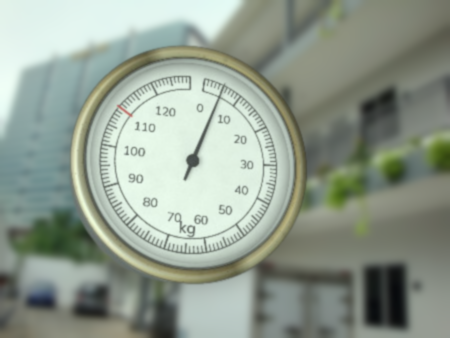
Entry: 5; kg
